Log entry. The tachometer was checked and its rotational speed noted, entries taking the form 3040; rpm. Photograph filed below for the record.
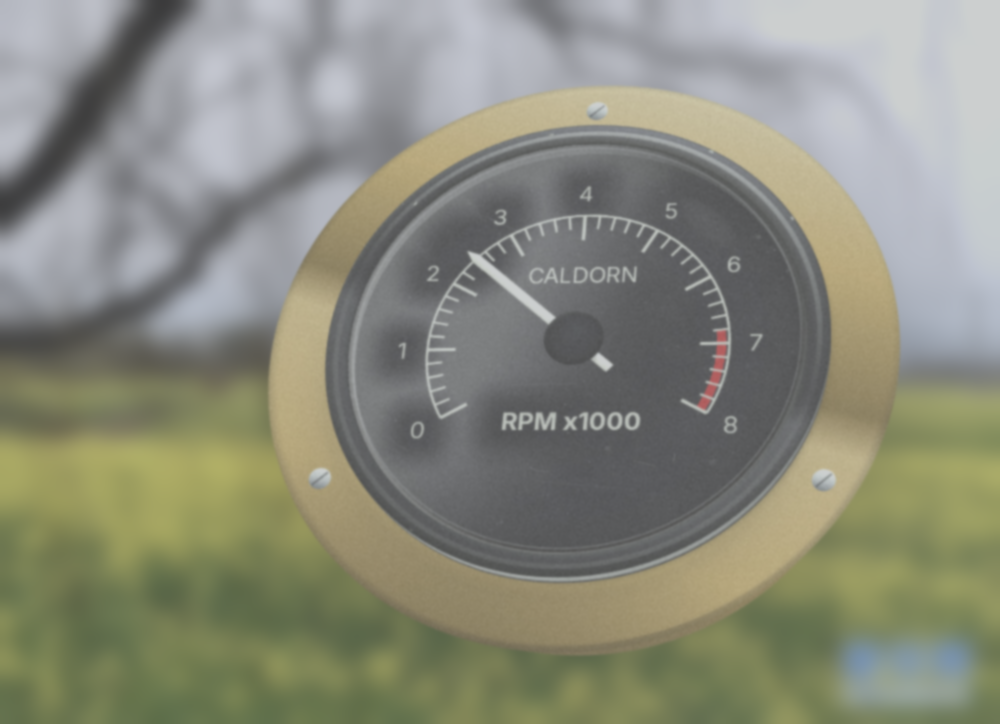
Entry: 2400; rpm
